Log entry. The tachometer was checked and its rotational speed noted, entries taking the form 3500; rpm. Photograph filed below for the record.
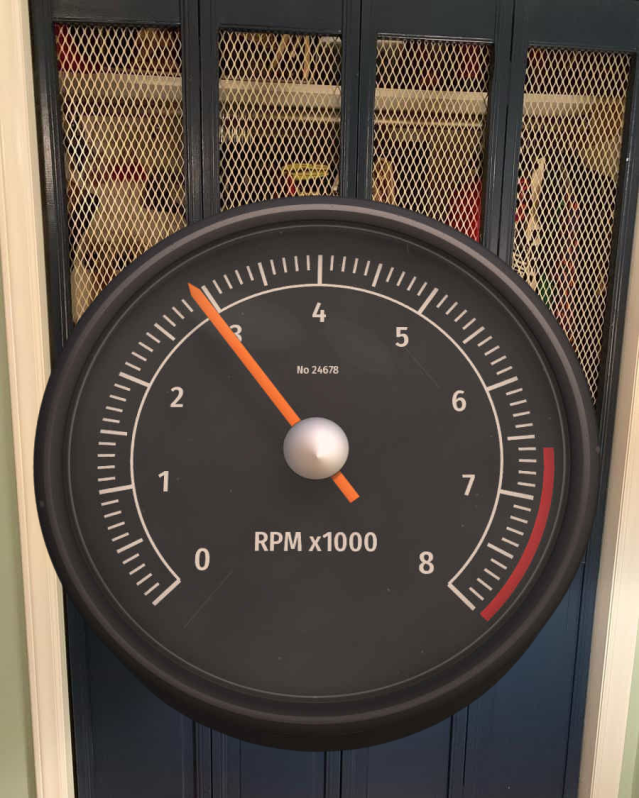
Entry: 2900; rpm
